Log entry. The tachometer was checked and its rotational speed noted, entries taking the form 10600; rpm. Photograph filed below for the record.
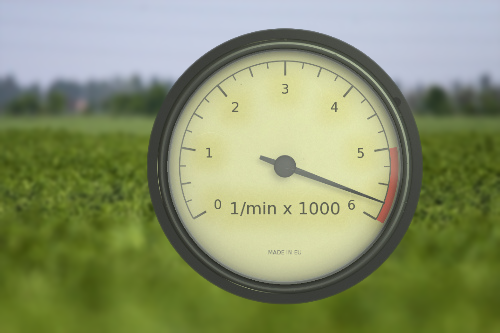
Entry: 5750; rpm
